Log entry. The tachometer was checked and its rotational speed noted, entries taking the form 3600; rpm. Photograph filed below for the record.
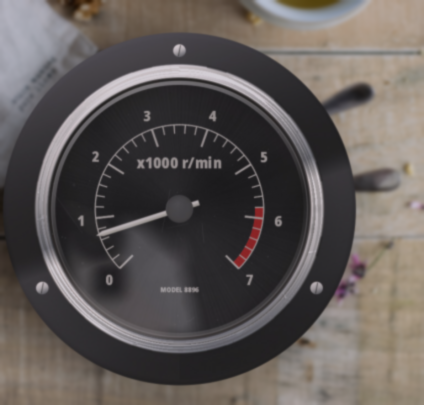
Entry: 700; rpm
